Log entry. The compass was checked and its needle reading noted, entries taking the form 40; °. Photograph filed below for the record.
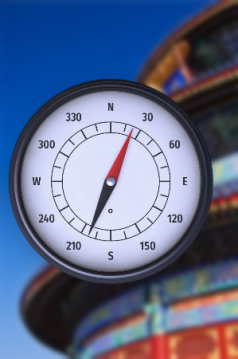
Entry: 22.5; °
